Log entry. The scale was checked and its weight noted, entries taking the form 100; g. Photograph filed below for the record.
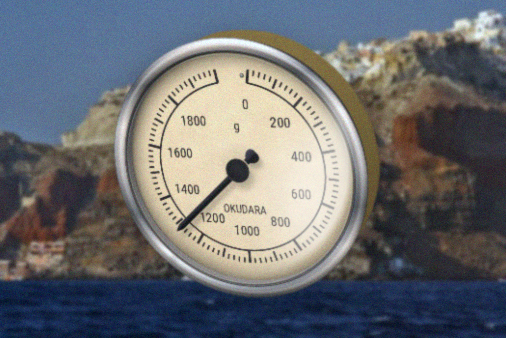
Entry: 1280; g
